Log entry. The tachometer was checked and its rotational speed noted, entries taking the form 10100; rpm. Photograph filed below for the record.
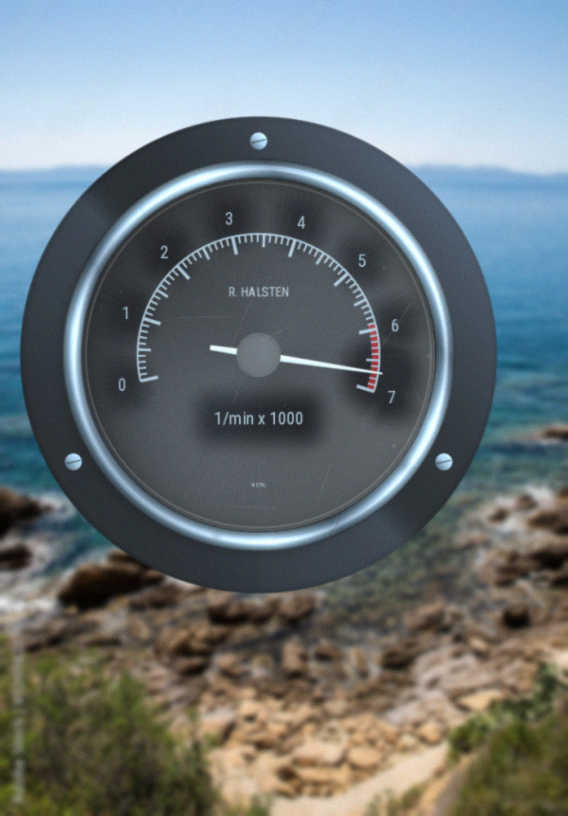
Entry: 6700; rpm
